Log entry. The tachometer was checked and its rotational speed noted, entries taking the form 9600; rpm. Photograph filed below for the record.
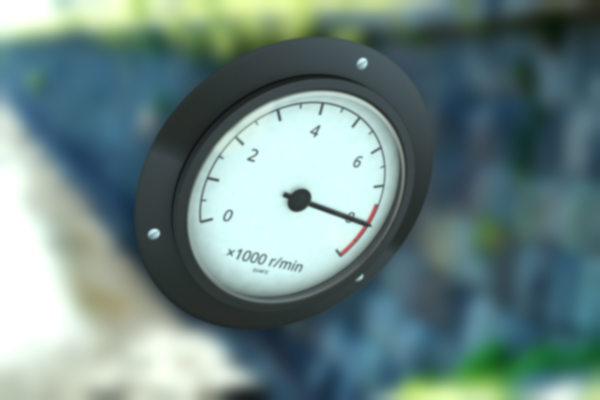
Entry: 8000; rpm
